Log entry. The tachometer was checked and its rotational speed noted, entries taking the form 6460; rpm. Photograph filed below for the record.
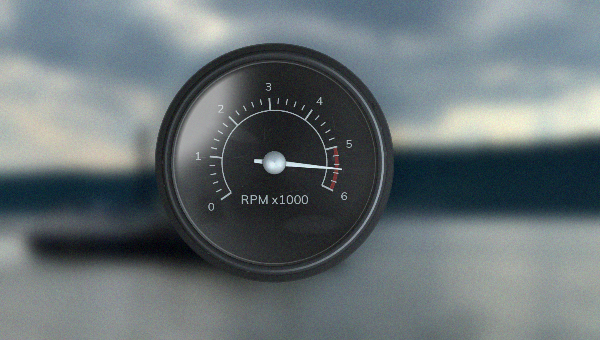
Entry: 5500; rpm
